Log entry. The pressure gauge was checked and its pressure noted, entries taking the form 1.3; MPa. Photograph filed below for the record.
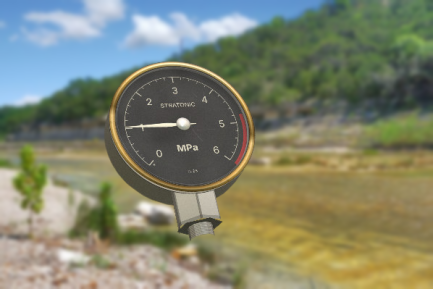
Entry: 1; MPa
